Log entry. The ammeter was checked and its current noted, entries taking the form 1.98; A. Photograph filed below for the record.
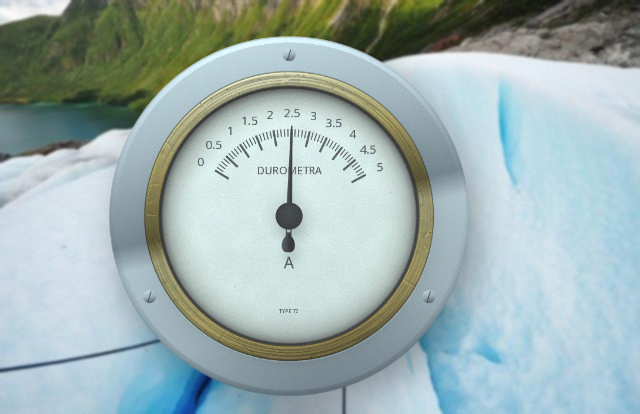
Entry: 2.5; A
